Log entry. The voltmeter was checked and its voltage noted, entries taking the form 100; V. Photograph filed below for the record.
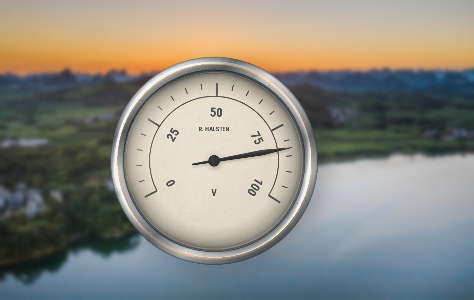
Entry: 82.5; V
